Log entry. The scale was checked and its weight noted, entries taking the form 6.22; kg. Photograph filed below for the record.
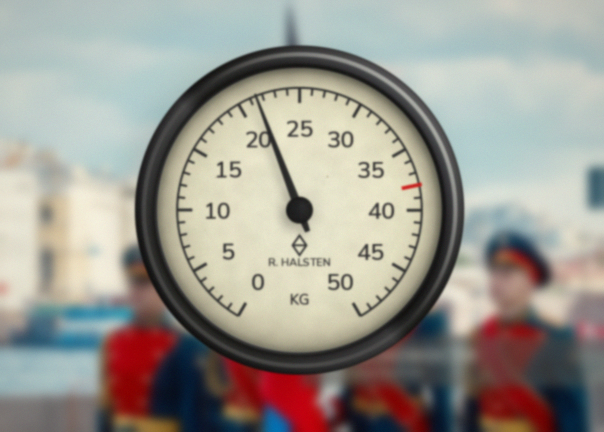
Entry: 21.5; kg
